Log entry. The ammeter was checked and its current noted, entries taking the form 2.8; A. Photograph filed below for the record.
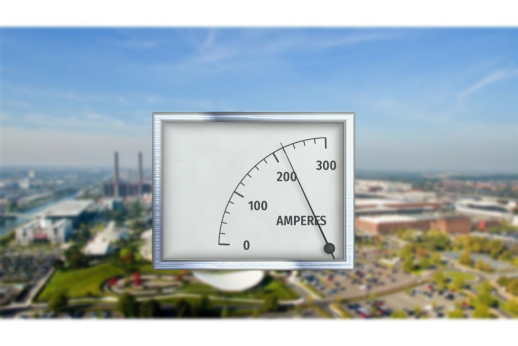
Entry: 220; A
